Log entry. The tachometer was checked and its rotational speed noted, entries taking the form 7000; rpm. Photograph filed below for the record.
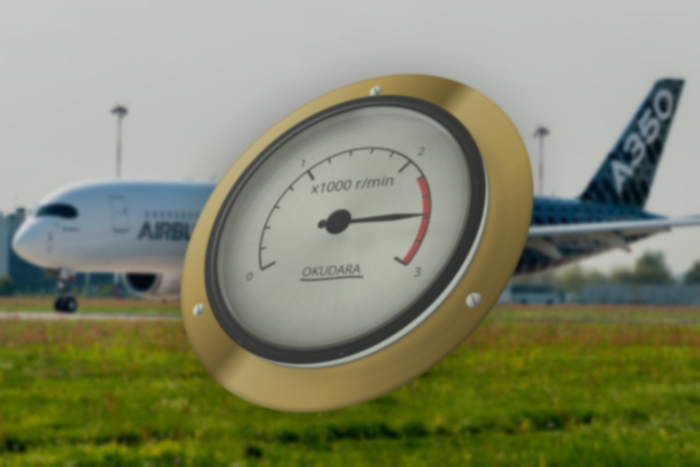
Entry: 2600; rpm
